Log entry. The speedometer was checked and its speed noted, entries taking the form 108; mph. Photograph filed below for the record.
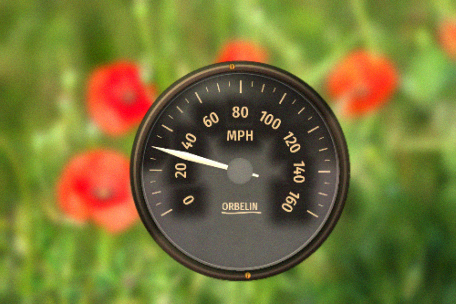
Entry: 30; mph
